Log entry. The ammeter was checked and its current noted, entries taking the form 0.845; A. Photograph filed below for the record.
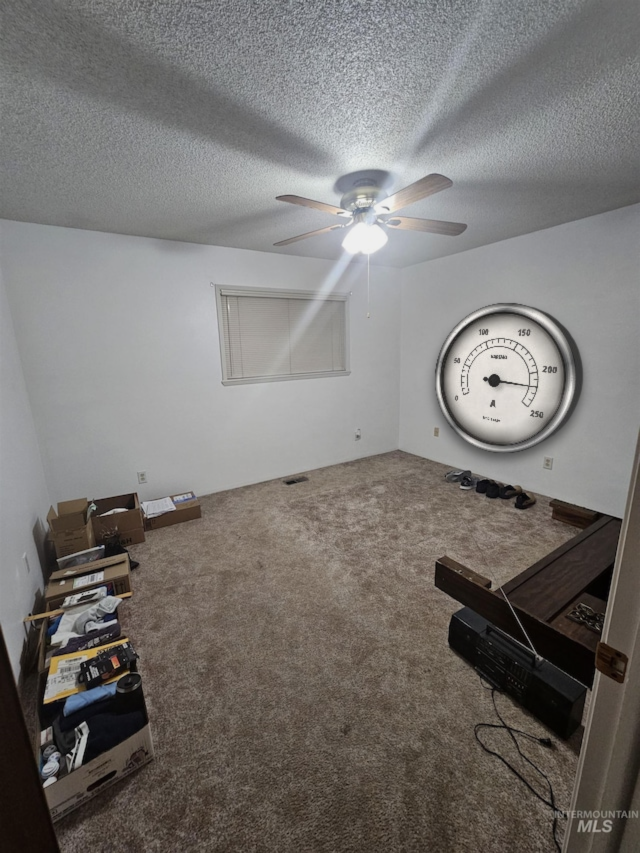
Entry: 220; A
